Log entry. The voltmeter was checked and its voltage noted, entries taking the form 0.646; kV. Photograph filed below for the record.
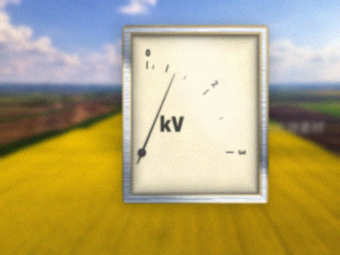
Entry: 1.25; kV
